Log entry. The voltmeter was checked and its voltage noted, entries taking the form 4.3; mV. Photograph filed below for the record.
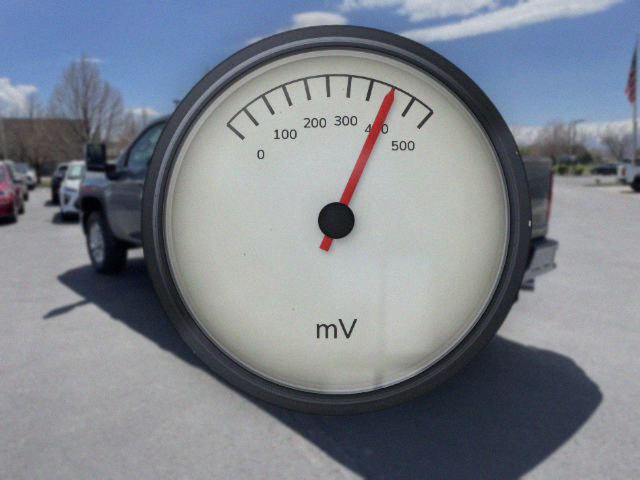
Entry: 400; mV
